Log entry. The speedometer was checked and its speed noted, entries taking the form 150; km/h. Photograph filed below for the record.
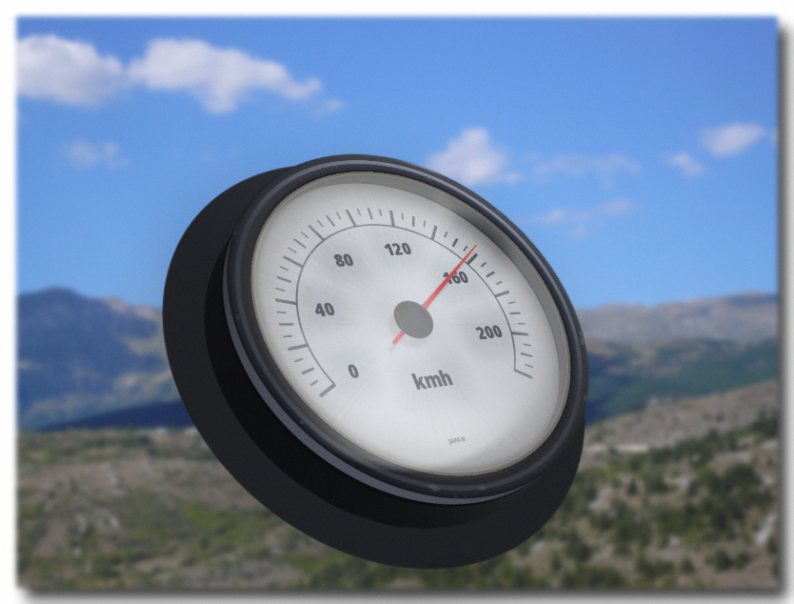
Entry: 157.5; km/h
